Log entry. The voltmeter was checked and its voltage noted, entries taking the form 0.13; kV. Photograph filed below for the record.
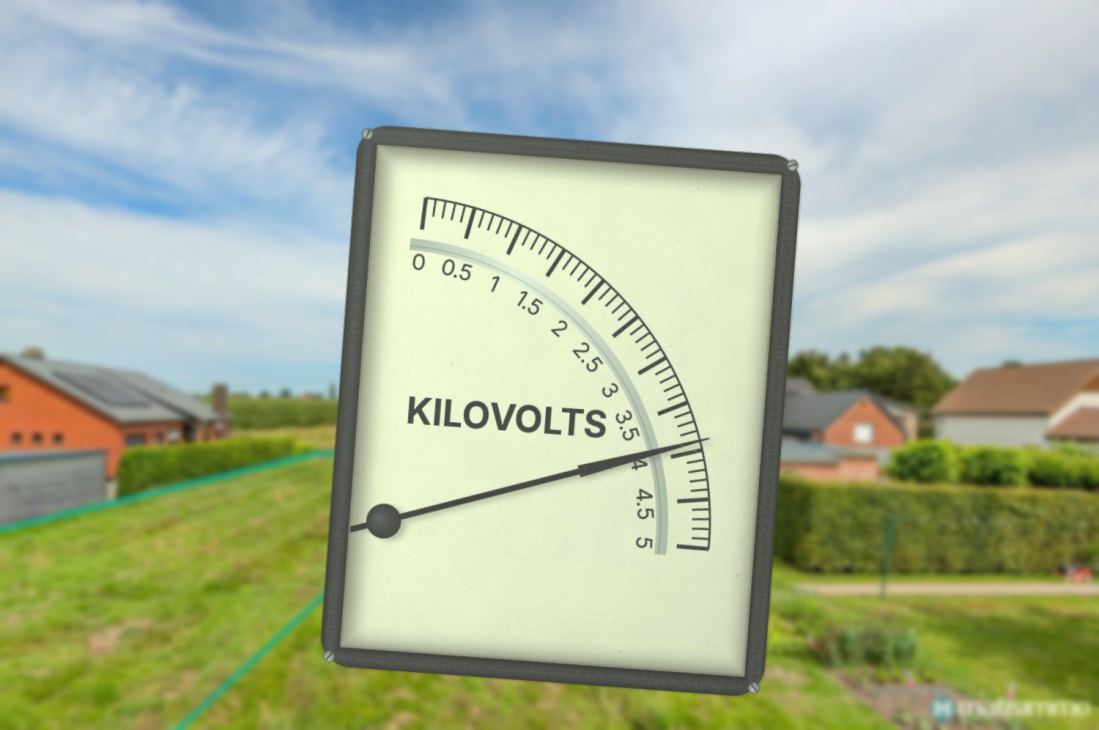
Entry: 3.9; kV
